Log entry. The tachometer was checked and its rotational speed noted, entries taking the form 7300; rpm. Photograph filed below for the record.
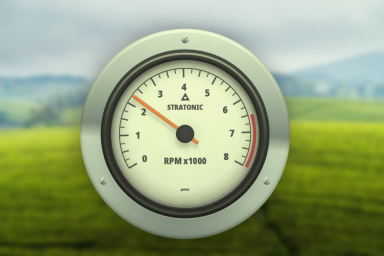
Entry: 2250; rpm
